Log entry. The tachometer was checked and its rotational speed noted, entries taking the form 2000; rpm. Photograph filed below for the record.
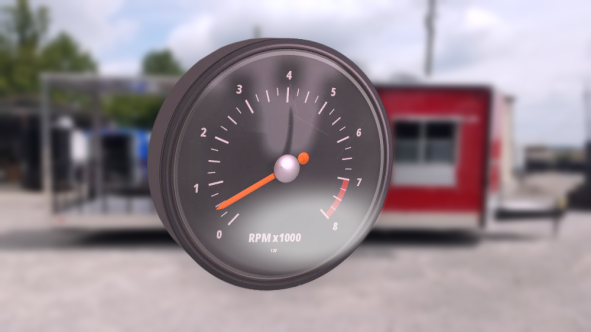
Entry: 500; rpm
